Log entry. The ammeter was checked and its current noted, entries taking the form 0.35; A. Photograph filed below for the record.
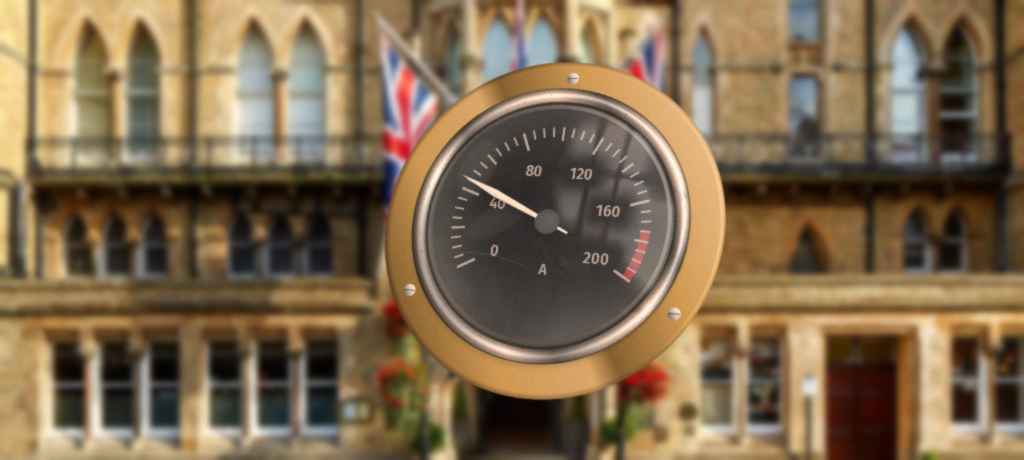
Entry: 45; A
